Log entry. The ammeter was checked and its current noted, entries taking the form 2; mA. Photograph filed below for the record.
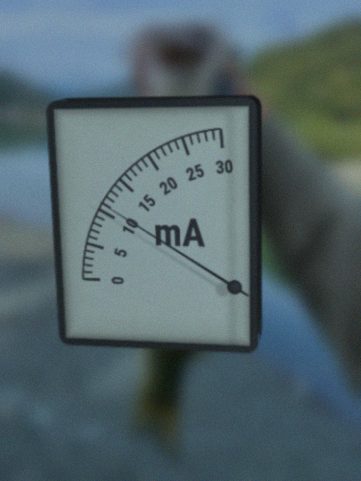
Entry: 11; mA
